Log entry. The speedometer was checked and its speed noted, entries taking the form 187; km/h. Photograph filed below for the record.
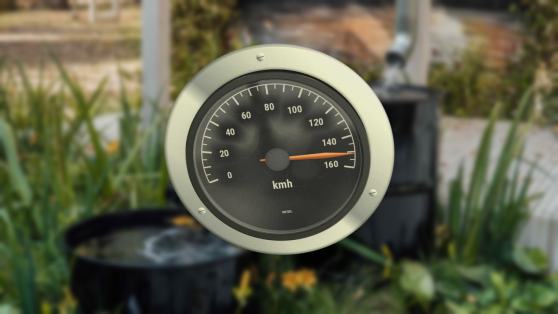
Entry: 150; km/h
